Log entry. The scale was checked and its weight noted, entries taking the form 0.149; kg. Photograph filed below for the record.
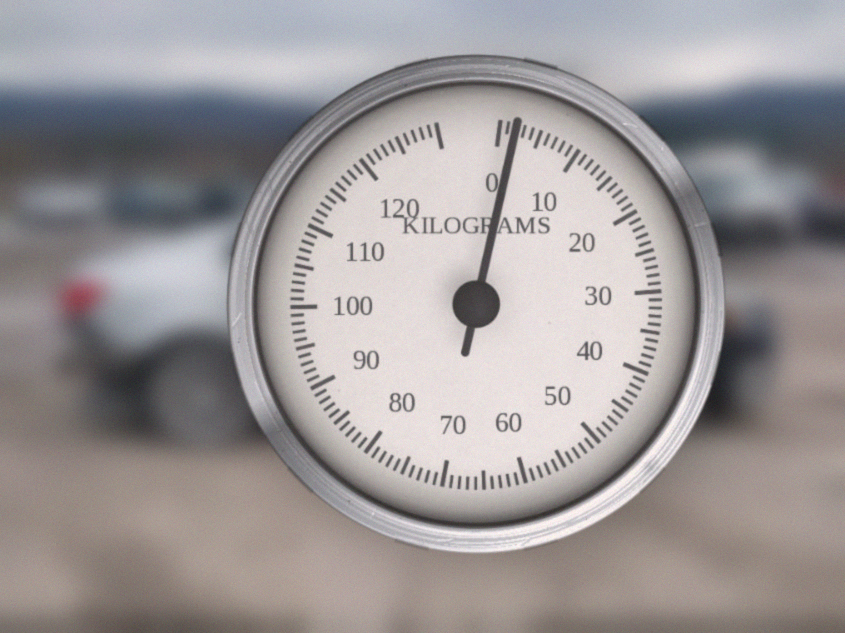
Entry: 2; kg
